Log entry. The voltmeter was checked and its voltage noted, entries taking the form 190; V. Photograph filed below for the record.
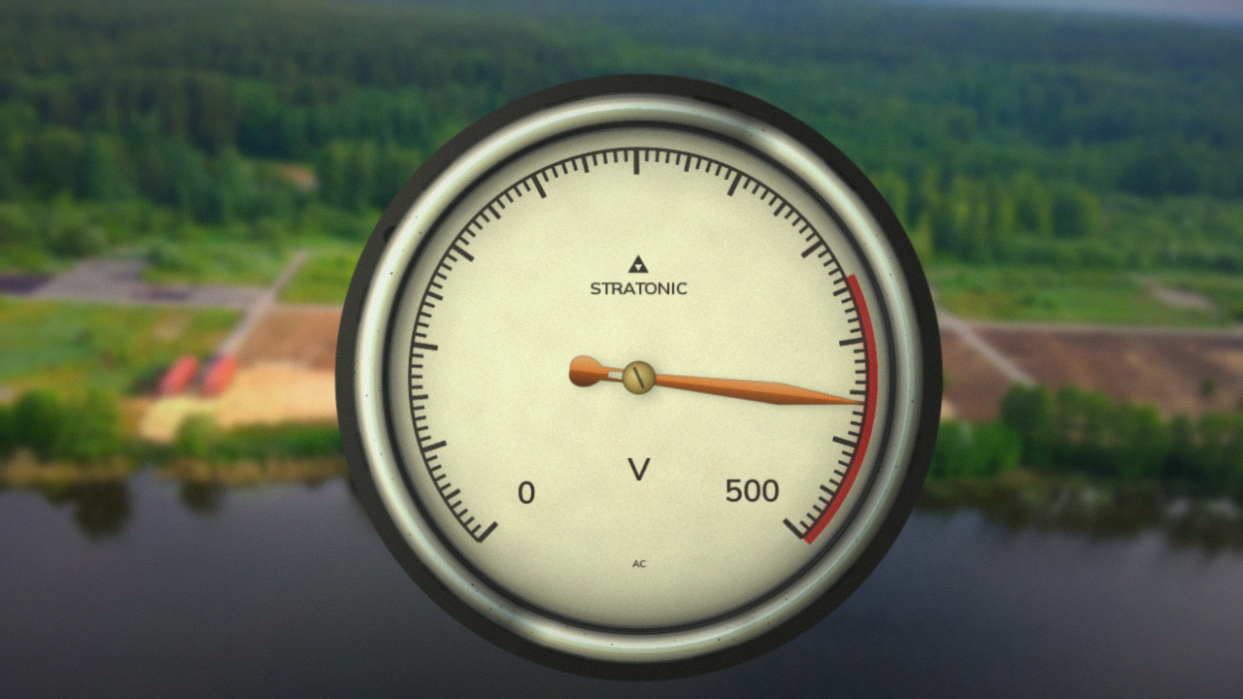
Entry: 430; V
